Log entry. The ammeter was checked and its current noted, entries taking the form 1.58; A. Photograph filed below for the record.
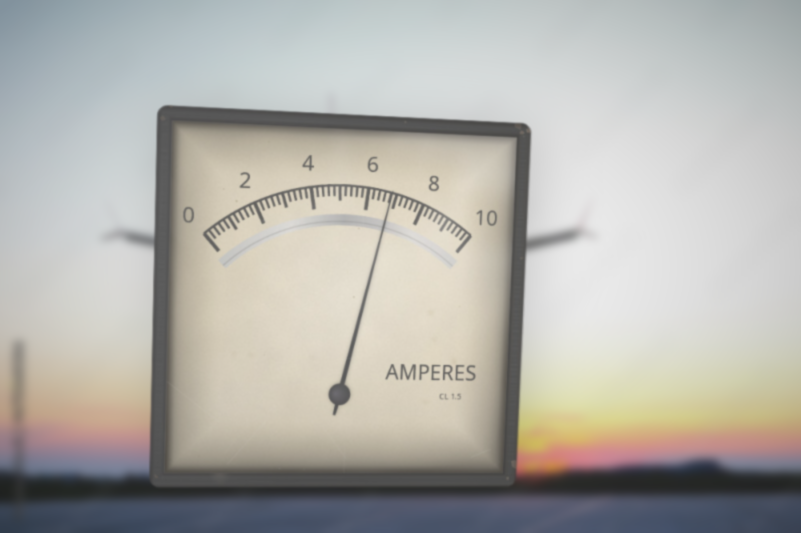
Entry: 6.8; A
